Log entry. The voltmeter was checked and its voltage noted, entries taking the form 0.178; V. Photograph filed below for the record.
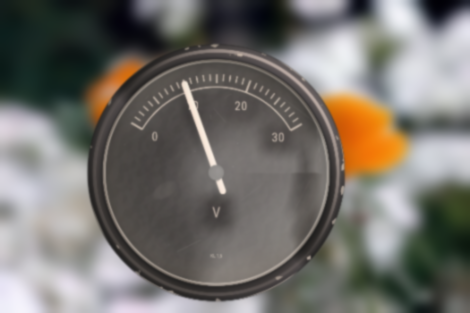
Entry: 10; V
